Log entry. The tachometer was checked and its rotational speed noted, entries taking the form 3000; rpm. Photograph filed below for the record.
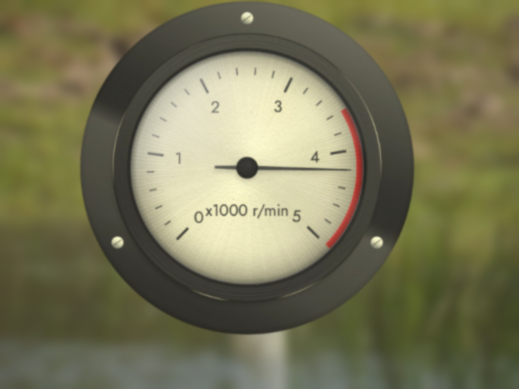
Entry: 4200; rpm
